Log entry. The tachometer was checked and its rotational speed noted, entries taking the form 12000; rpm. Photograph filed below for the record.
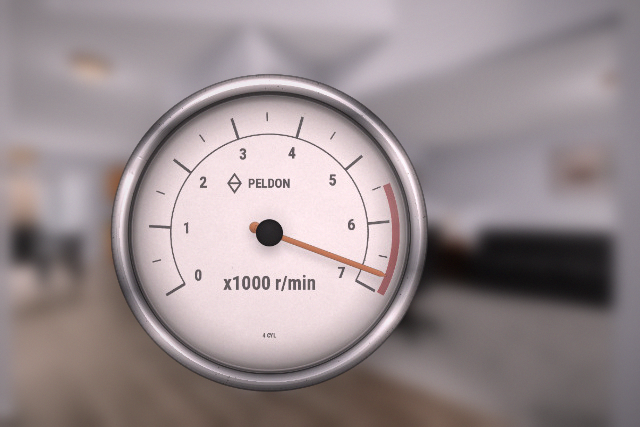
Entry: 6750; rpm
